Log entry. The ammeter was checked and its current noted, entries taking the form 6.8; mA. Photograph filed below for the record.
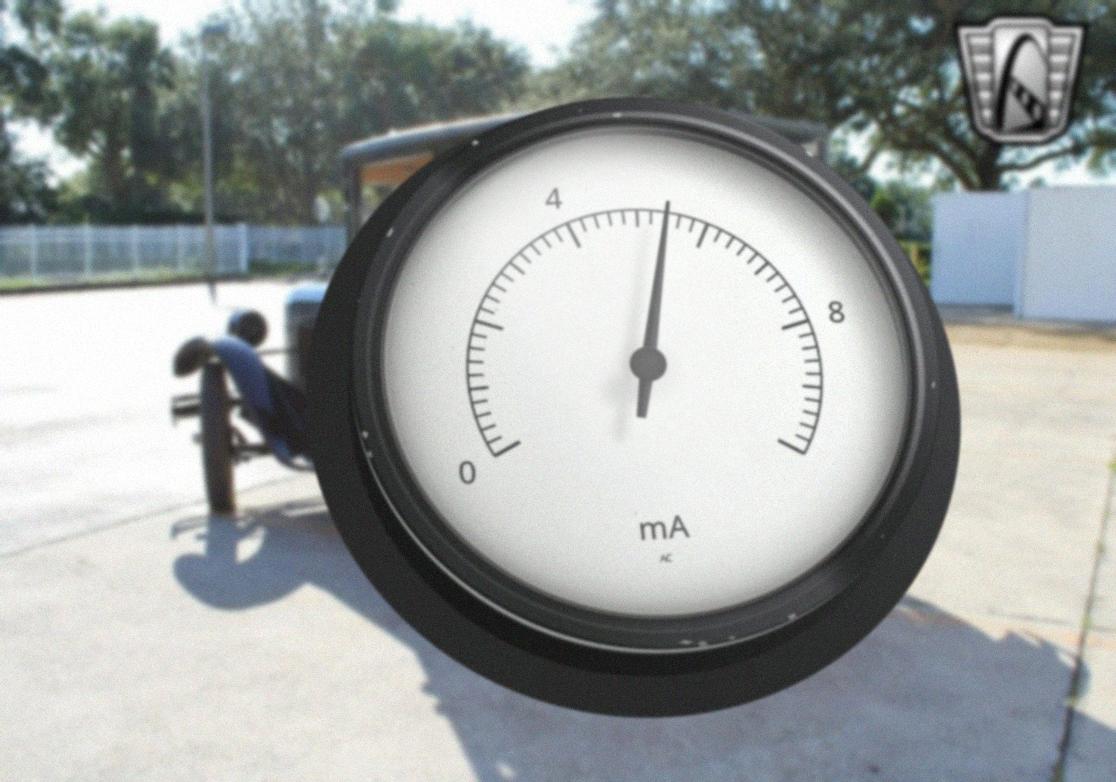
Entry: 5.4; mA
